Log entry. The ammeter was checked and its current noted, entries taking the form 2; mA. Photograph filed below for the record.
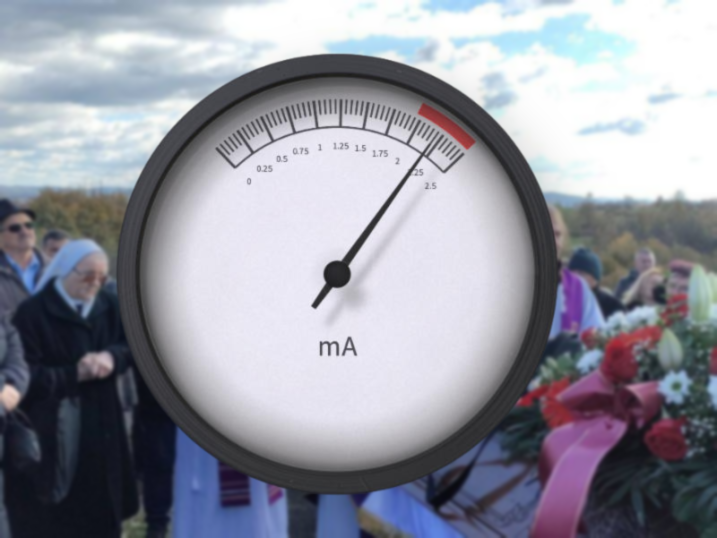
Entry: 2.2; mA
